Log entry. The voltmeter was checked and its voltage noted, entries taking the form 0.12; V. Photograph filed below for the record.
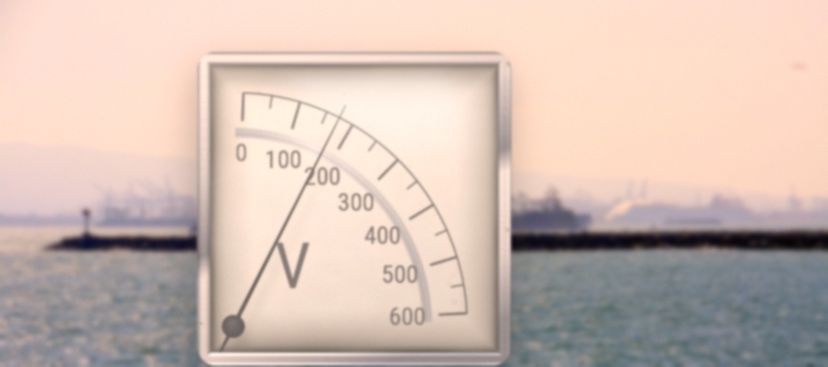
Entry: 175; V
